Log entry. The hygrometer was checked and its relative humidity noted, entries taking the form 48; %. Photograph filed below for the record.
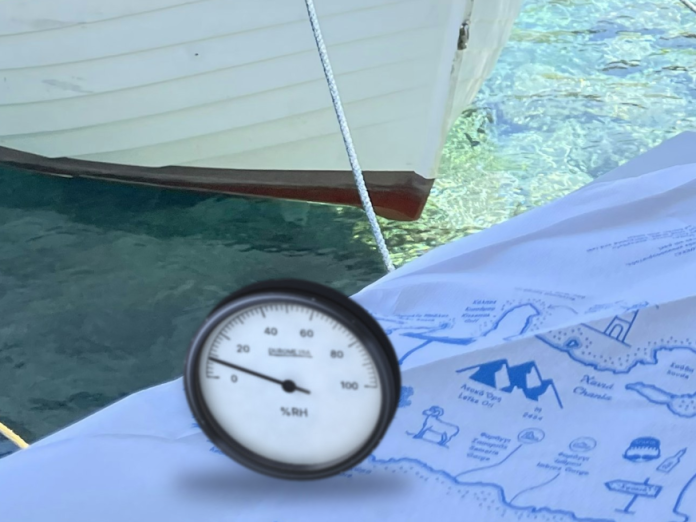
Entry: 10; %
